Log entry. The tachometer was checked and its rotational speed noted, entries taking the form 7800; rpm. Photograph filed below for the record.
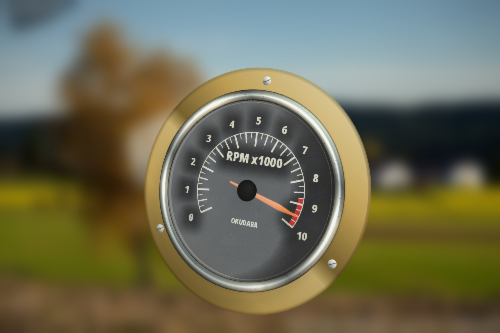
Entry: 9500; rpm
